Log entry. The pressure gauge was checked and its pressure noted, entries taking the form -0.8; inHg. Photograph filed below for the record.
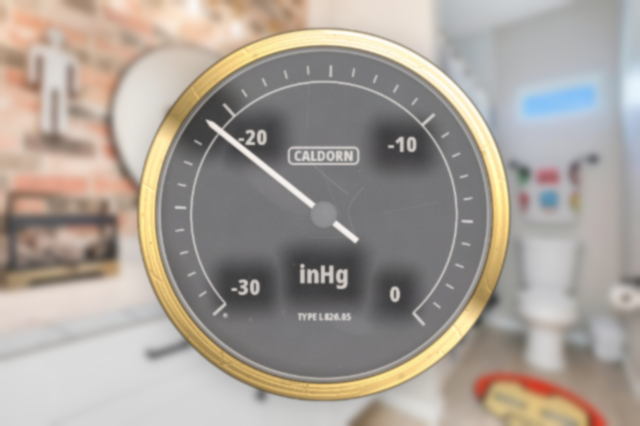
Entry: -21; inHg
